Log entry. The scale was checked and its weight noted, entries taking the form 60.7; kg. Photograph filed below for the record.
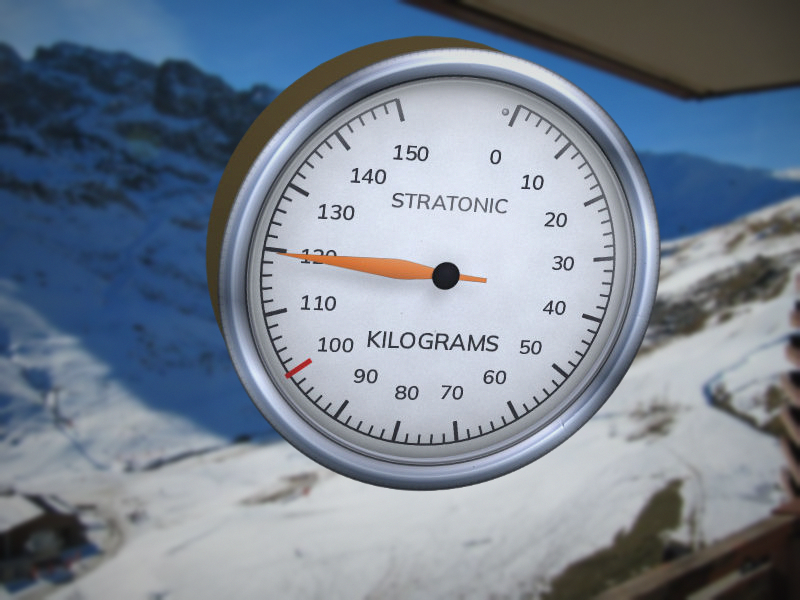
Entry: 120; kg
